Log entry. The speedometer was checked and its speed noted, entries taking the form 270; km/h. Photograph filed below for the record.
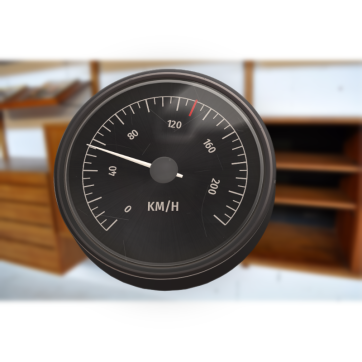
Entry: 55; km/h
